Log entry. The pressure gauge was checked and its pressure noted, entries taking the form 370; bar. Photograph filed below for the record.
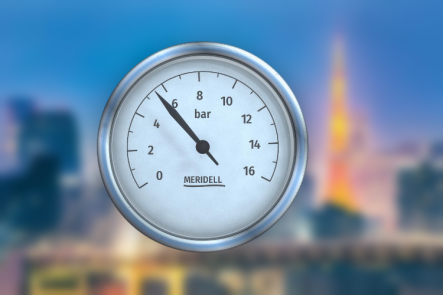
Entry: 5.5; bar
